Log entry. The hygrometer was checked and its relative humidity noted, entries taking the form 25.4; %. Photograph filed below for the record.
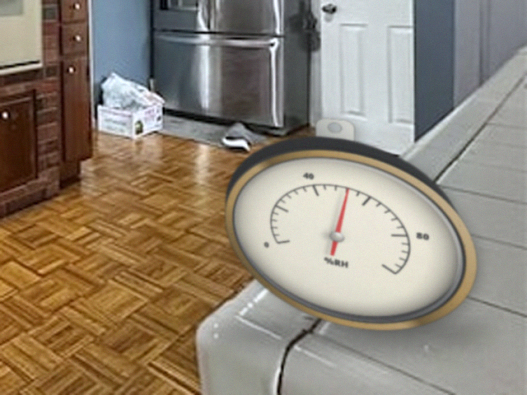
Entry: 52; %
